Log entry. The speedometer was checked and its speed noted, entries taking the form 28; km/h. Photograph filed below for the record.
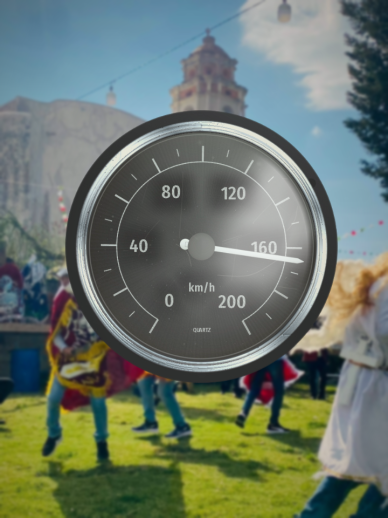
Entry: 165; km/h
